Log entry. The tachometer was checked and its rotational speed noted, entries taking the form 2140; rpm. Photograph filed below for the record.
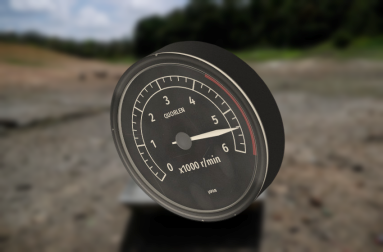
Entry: 5400; rpm
